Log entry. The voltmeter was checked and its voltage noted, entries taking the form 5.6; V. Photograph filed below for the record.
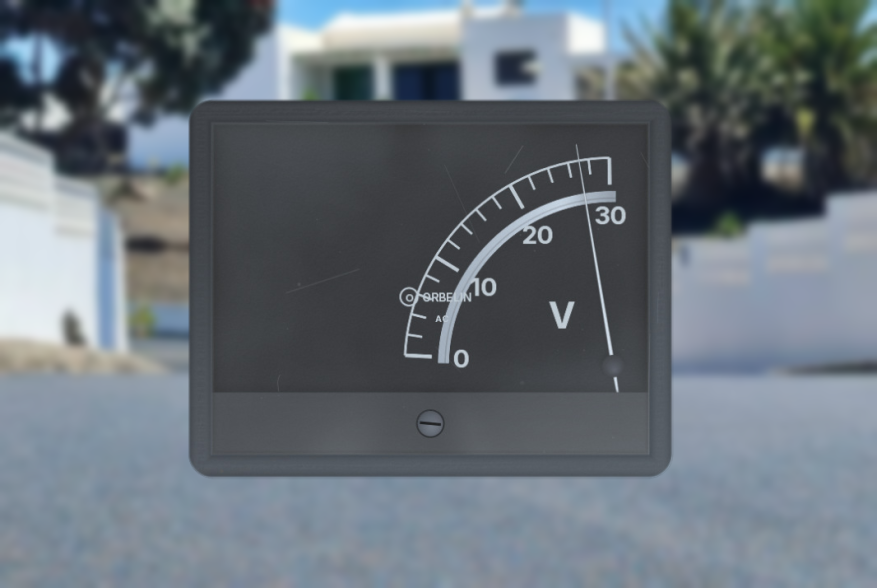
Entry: 27; V
